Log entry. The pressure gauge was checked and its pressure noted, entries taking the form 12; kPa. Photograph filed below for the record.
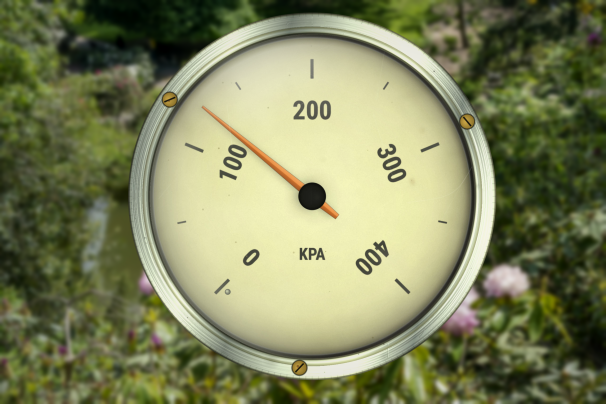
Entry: 125; kPa
